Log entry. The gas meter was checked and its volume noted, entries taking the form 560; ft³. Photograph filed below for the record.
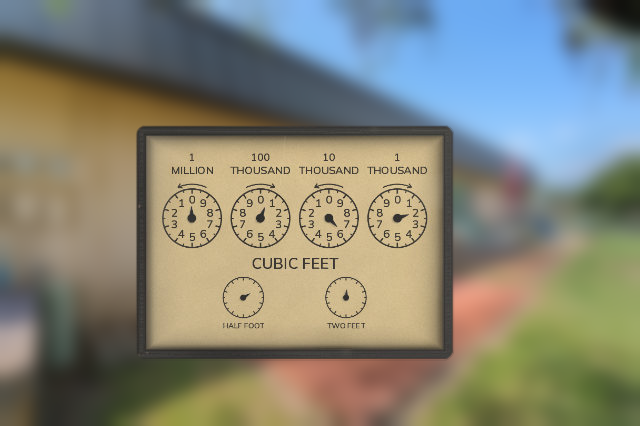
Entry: 6200; ft³
